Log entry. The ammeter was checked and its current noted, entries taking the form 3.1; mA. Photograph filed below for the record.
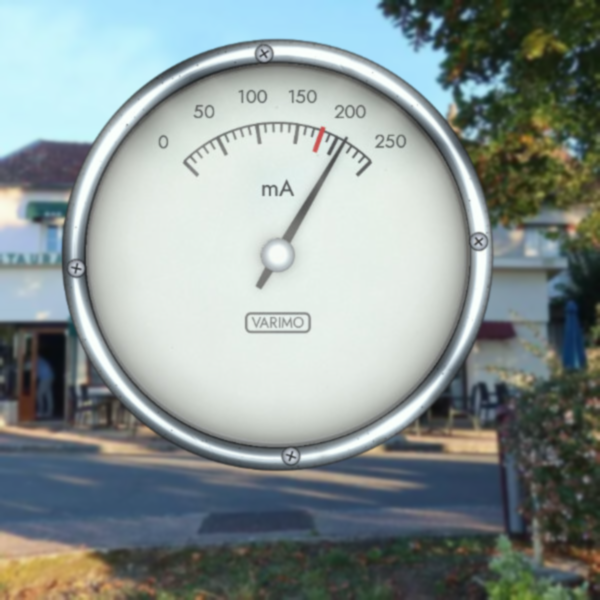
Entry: 210; mA
